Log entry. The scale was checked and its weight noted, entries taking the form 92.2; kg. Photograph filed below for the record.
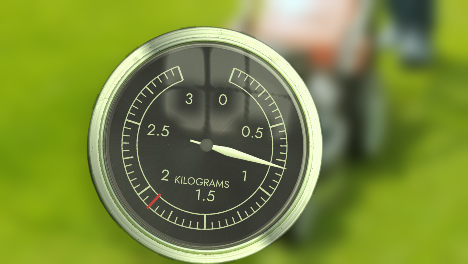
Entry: 0.8; kg
